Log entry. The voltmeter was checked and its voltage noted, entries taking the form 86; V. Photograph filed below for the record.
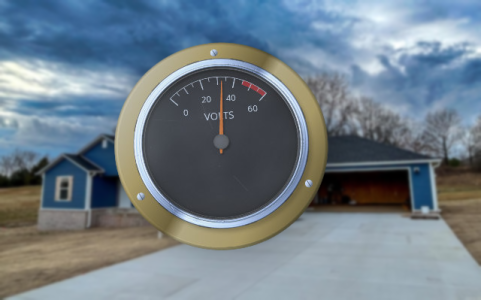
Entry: 32.5; V
